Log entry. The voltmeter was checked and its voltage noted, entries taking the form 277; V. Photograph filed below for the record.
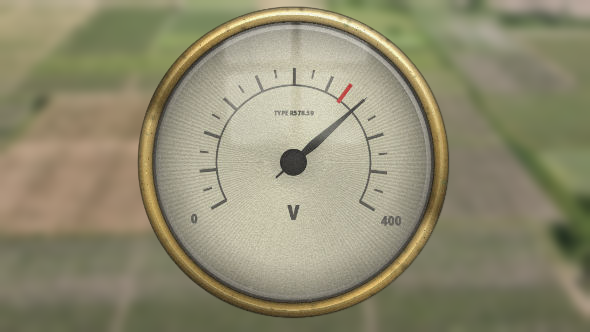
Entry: 280; V
